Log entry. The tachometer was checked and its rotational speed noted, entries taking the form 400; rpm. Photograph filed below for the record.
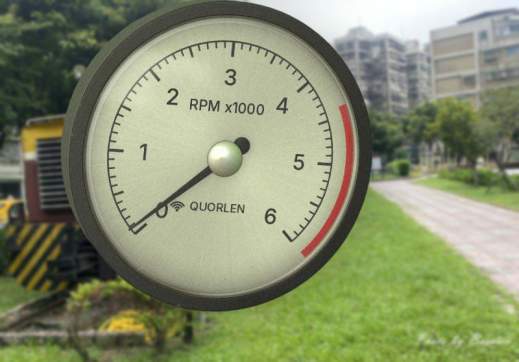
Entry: 100; rpm
